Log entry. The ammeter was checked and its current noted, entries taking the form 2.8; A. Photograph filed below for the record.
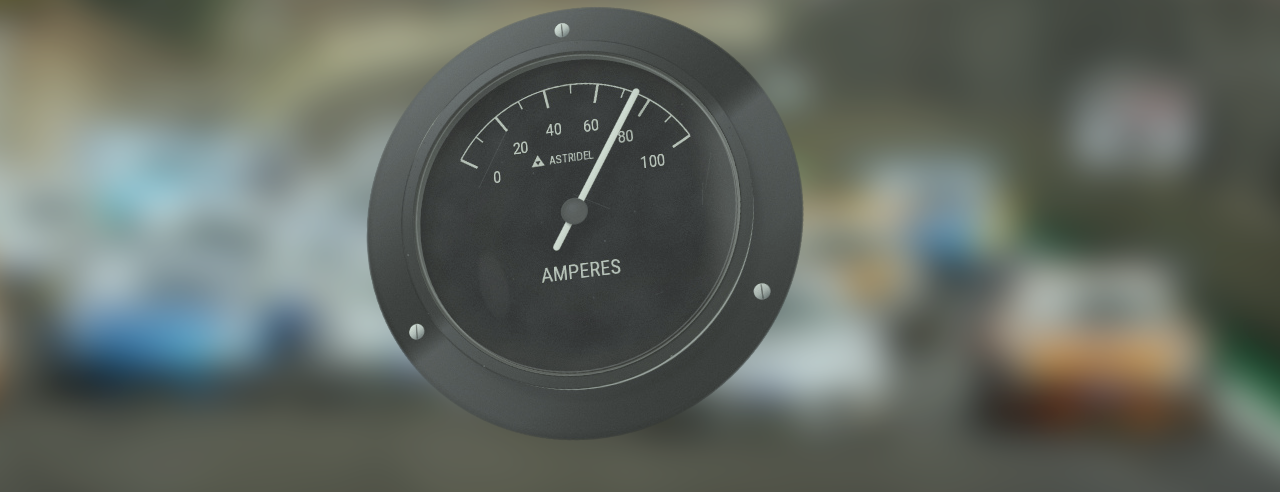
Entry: 75; A
